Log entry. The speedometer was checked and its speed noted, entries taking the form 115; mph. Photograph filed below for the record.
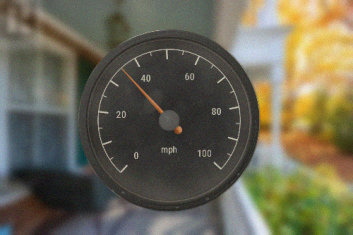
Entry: 35; mph
